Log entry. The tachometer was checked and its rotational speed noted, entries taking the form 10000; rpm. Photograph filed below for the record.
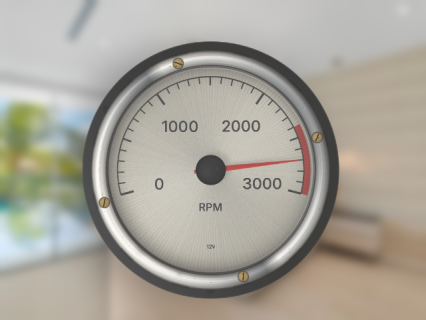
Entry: 2700; rpm
